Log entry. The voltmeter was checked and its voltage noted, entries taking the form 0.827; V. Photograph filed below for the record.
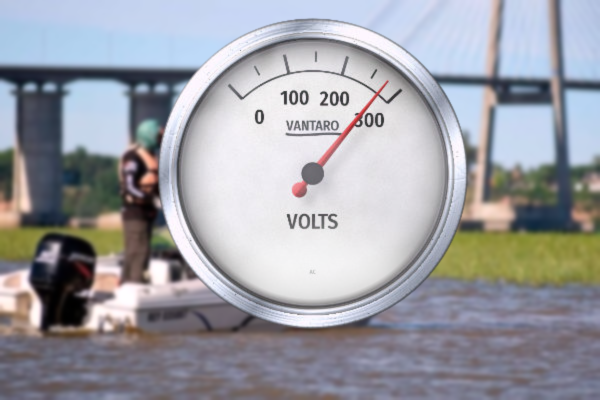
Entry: 275; V
